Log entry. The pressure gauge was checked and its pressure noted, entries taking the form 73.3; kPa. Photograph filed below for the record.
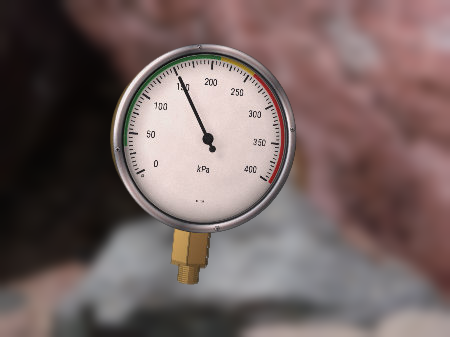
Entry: 150; kPa
